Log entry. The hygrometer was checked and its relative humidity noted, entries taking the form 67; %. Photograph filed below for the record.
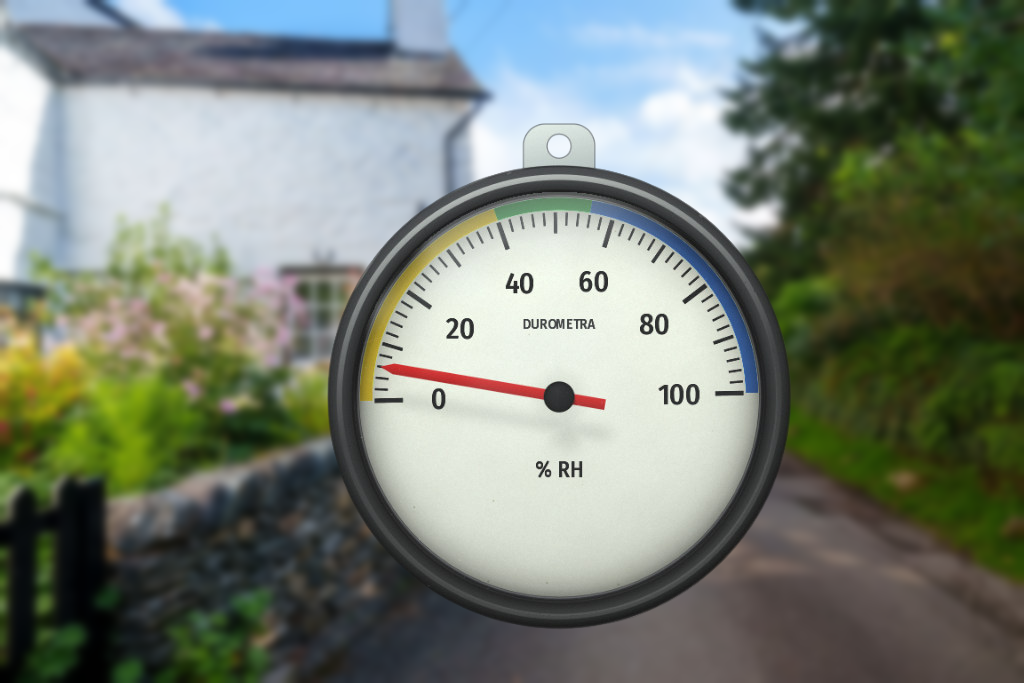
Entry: 6; %
